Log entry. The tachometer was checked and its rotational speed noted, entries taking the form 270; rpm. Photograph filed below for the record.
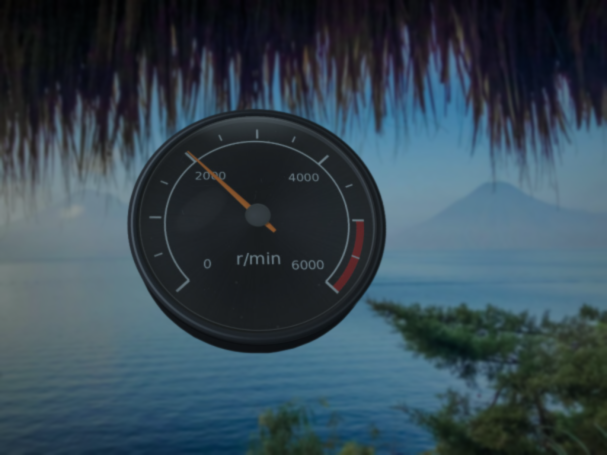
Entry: 2000; rpm
